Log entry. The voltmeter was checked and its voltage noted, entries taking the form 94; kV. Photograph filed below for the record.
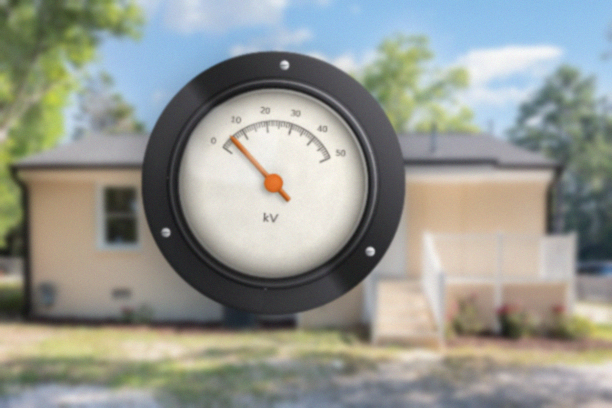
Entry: 5; kV
